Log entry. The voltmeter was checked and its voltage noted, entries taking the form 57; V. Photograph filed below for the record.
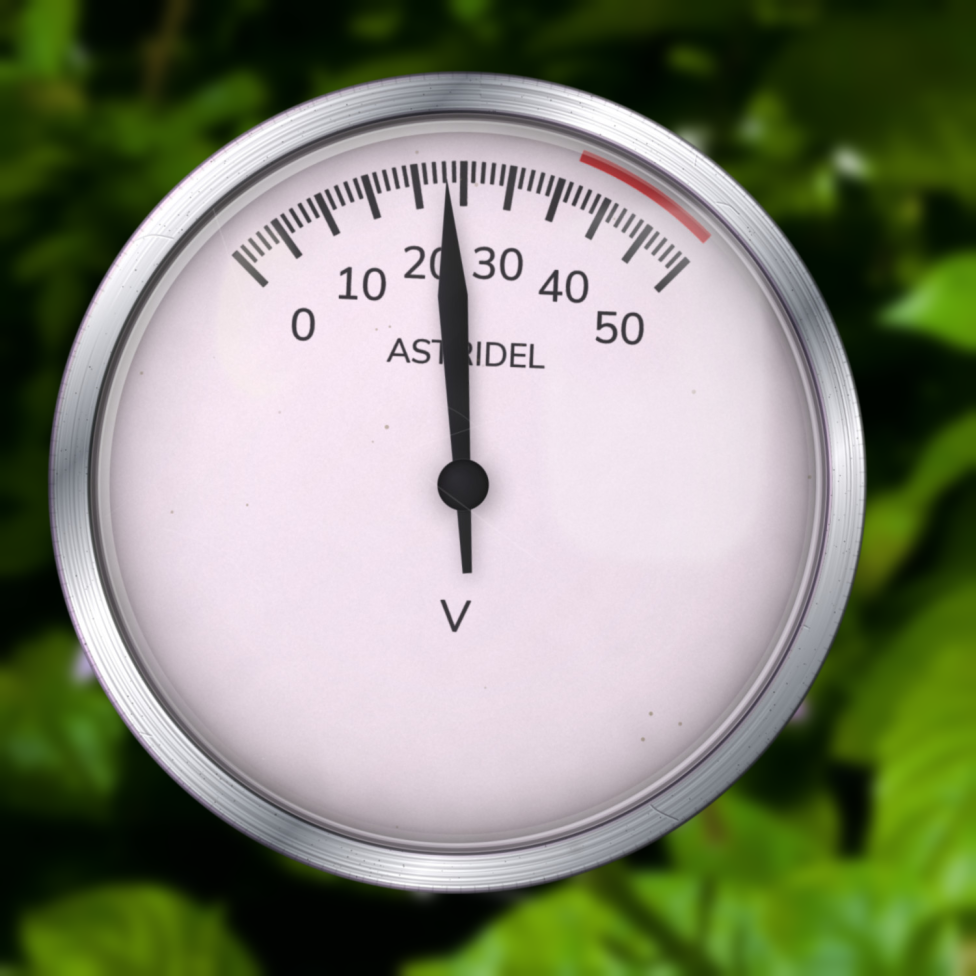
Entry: 23; V
